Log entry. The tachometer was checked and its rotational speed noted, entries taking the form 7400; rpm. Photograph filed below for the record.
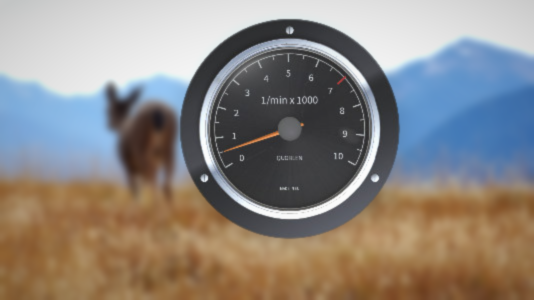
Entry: 500; rpm
